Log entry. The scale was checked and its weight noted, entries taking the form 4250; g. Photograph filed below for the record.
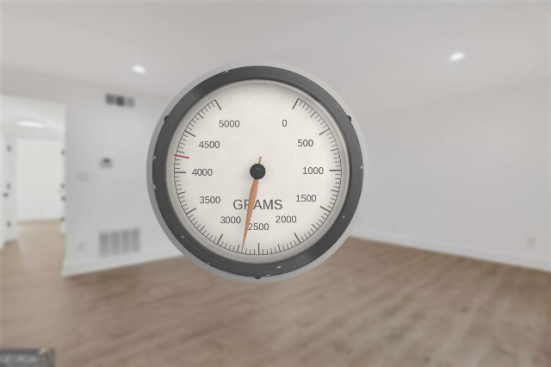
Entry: 2700; g
